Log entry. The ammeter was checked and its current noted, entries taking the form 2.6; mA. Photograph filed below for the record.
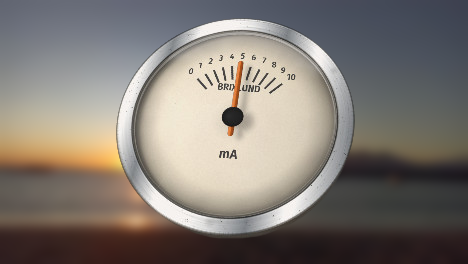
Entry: 5; mA
